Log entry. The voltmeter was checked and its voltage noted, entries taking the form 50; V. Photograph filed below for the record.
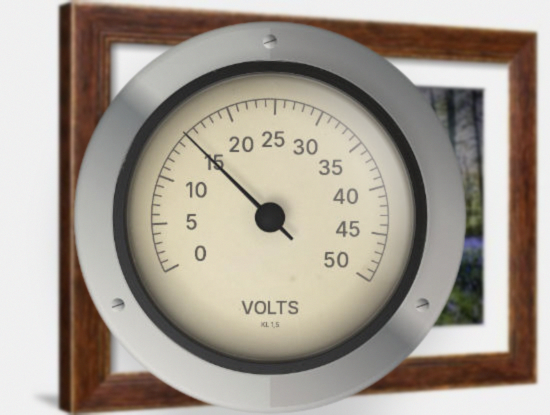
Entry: 15; V
